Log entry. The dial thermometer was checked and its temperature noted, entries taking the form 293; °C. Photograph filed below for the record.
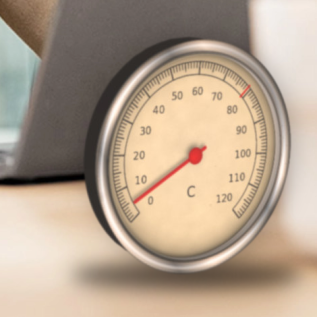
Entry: 5; °C
